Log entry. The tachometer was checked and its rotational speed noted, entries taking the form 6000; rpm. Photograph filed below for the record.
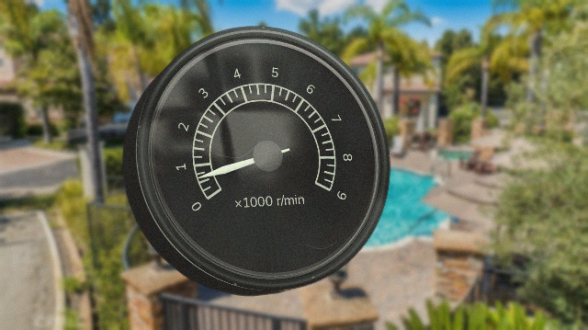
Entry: 625; rpm
